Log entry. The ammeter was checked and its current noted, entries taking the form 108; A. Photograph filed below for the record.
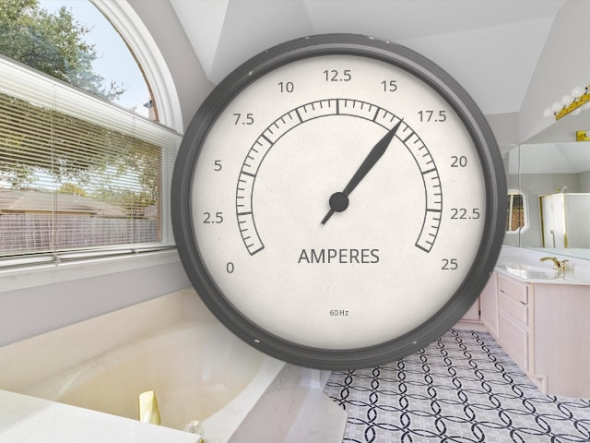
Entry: 16.5; A
